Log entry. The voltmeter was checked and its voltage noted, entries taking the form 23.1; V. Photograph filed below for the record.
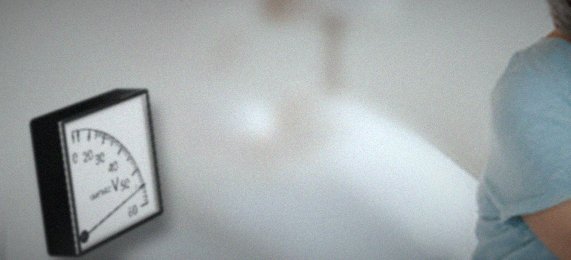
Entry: 55; V
